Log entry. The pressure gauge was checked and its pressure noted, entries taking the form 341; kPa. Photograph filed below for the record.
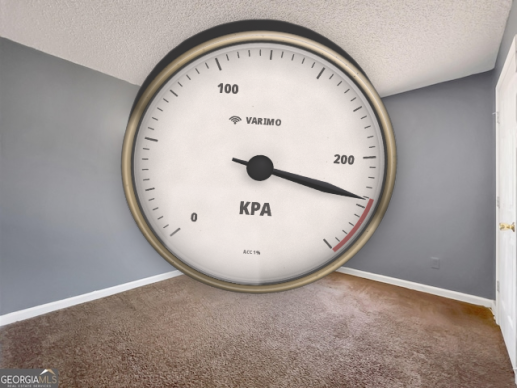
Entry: 220; kPa
